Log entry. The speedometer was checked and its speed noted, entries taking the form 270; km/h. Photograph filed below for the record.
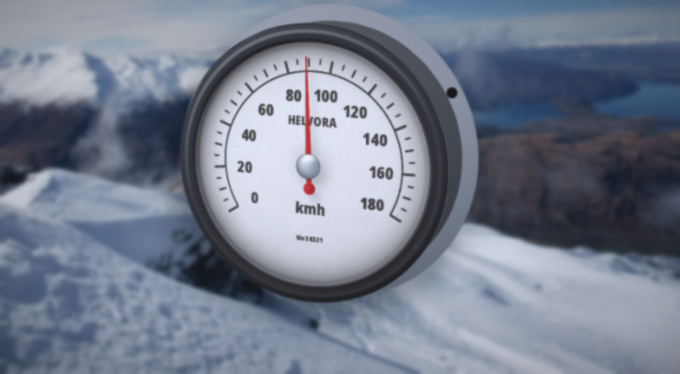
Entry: 90; km/h
